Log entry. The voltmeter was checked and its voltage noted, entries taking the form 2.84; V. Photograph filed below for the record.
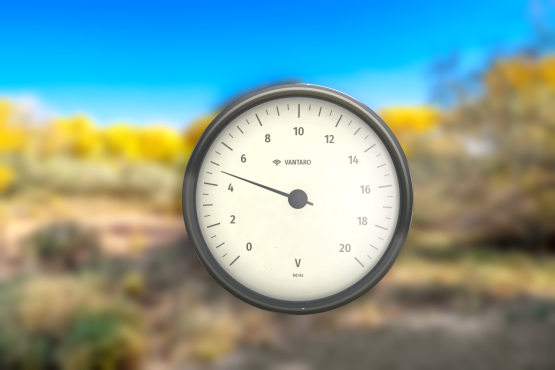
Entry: 4.75; V
